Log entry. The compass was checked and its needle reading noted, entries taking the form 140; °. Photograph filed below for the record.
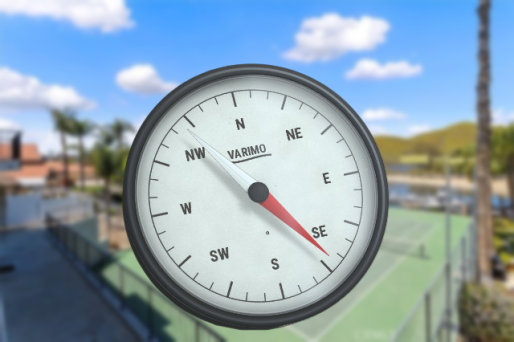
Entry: 145; °
